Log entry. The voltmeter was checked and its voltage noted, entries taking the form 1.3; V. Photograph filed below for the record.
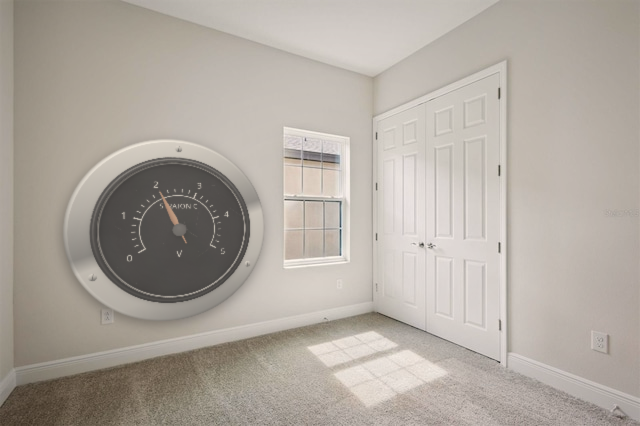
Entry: 2; V
